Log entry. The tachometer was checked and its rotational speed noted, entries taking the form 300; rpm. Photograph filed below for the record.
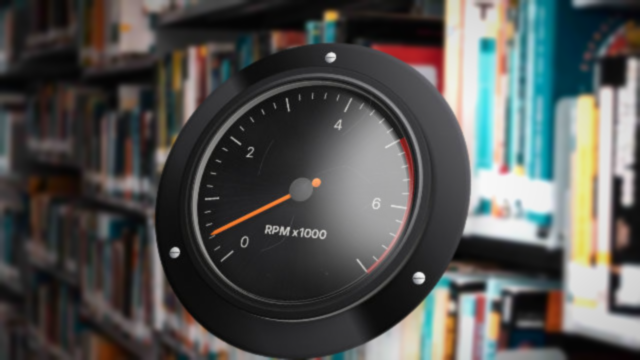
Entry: 400; rpm
